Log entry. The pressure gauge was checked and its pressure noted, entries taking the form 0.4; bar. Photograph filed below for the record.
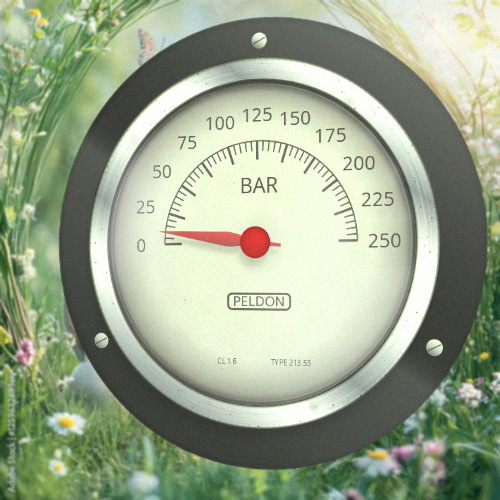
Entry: 10; bar
